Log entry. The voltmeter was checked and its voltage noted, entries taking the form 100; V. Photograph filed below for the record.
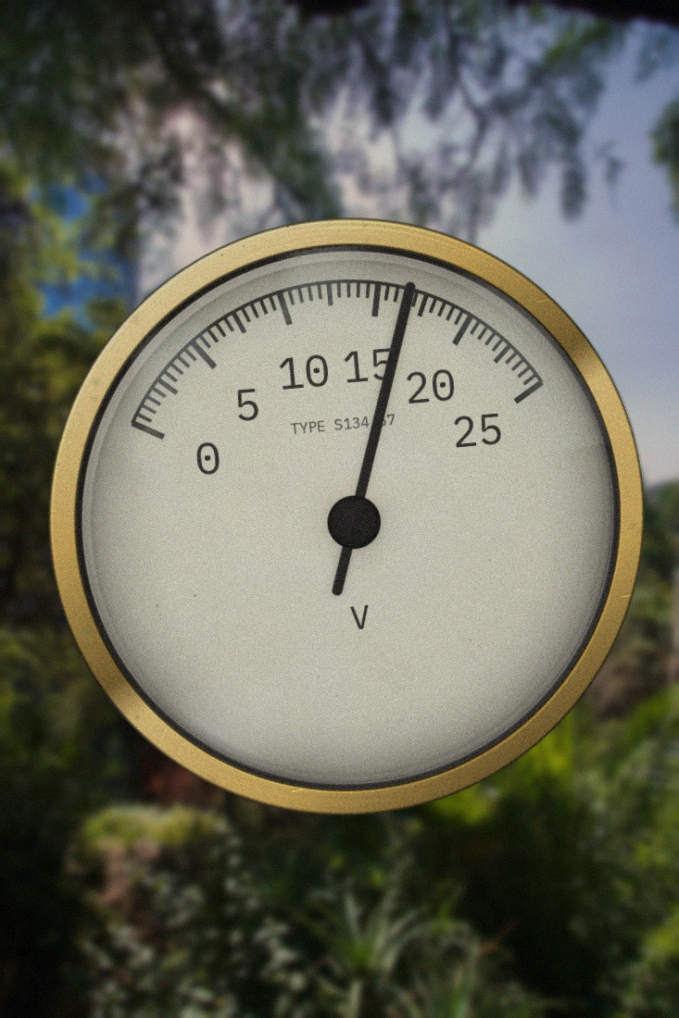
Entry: 16.5; V
